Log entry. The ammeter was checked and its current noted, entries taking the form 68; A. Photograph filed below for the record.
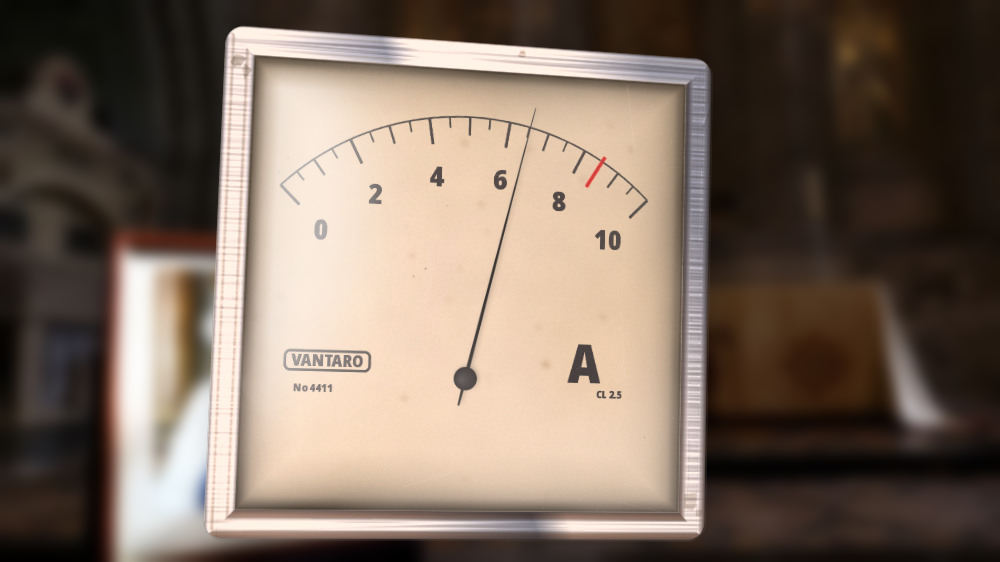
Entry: 6.5; A
